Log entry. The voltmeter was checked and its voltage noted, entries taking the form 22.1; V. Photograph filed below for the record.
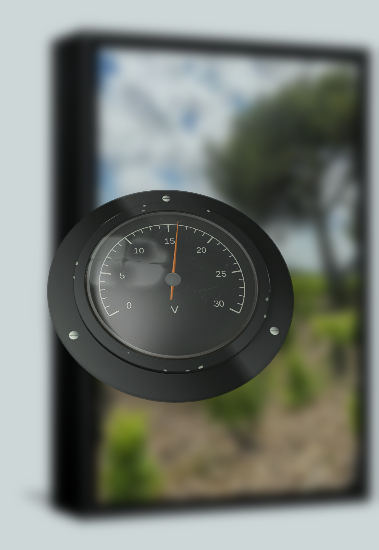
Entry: 16; V
